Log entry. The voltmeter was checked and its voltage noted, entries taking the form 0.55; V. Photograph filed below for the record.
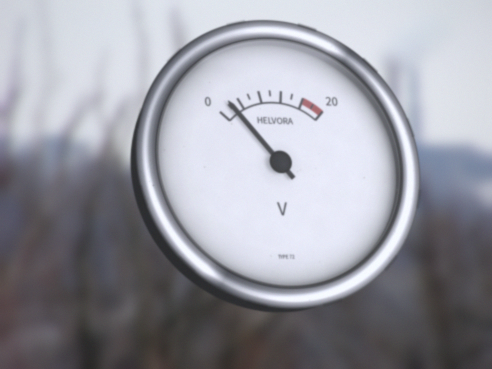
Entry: 2; V
